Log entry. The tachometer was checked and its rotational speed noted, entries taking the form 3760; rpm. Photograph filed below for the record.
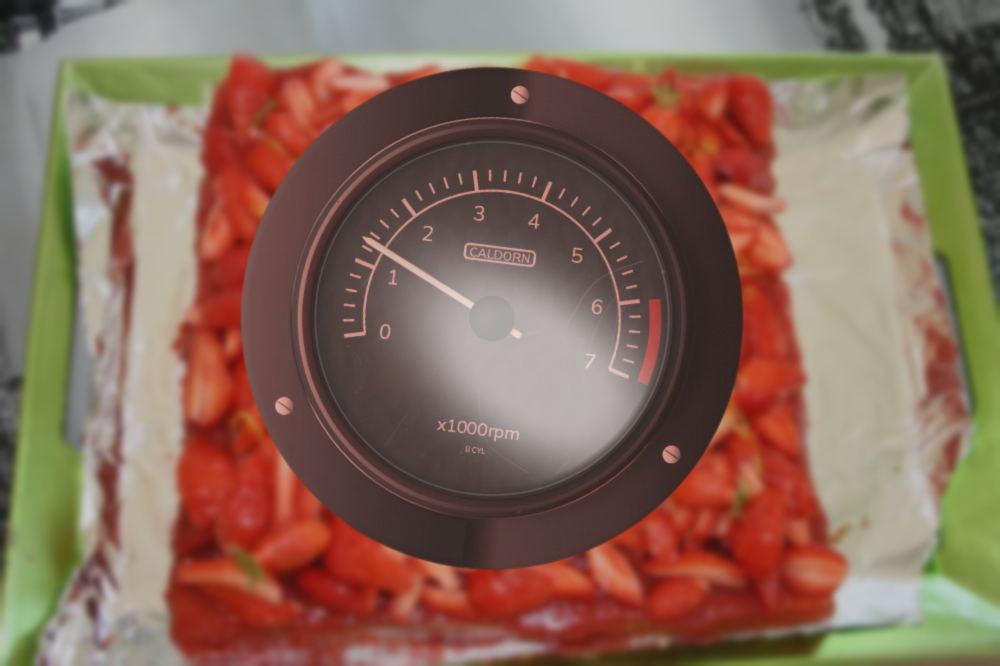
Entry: 1300; rpm
